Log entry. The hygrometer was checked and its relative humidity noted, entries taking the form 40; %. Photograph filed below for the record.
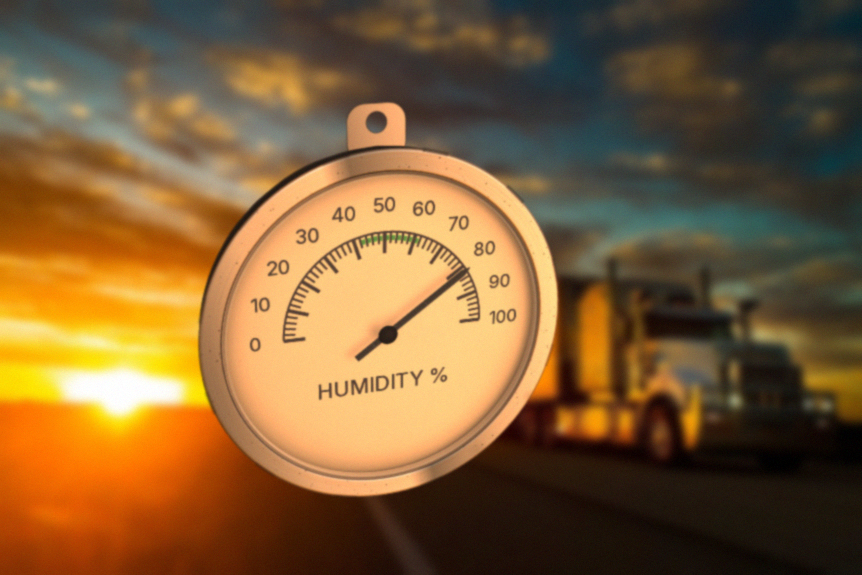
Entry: 80; %
